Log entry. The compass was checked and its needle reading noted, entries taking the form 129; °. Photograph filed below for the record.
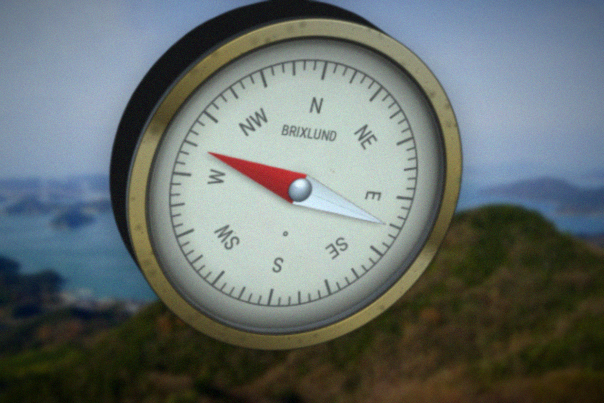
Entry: 285; °
